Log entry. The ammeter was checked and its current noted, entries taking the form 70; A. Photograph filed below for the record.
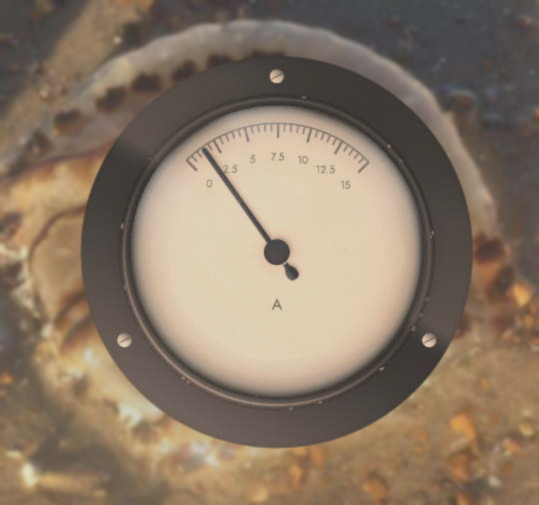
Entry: 1.5; A
